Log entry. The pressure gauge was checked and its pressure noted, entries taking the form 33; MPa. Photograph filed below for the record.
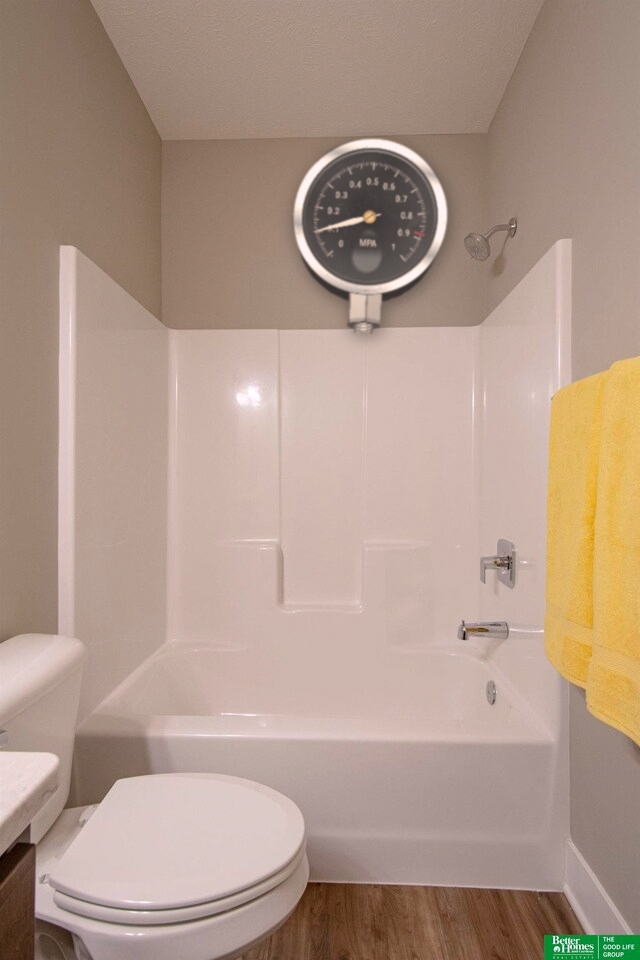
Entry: 0.1; MPa
